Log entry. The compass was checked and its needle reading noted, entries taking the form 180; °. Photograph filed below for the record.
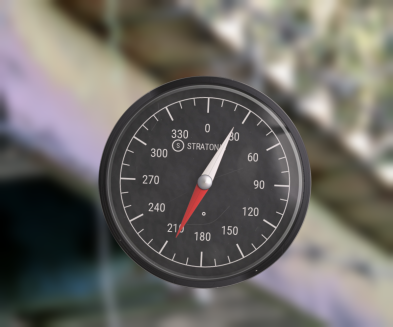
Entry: 205; °
